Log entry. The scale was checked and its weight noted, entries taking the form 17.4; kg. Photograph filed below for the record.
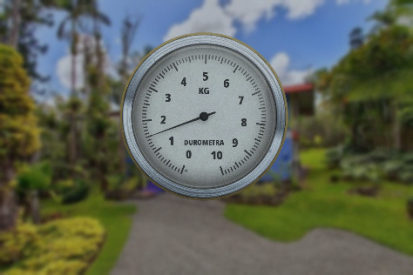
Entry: 1.5; kg
